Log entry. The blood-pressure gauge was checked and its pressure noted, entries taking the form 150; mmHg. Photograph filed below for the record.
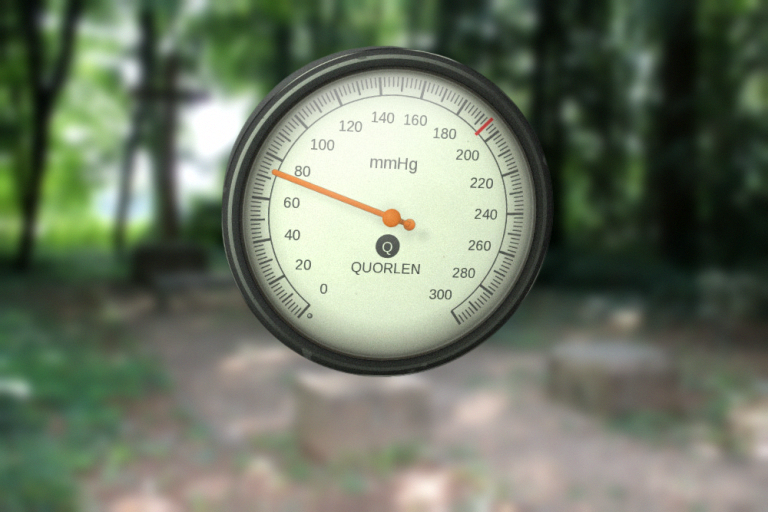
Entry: 74; mmHg
